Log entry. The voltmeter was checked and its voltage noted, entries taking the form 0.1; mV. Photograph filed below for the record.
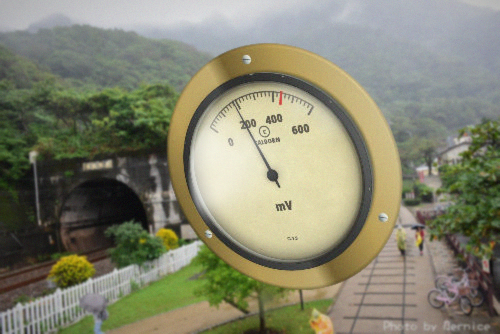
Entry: 200; mV
